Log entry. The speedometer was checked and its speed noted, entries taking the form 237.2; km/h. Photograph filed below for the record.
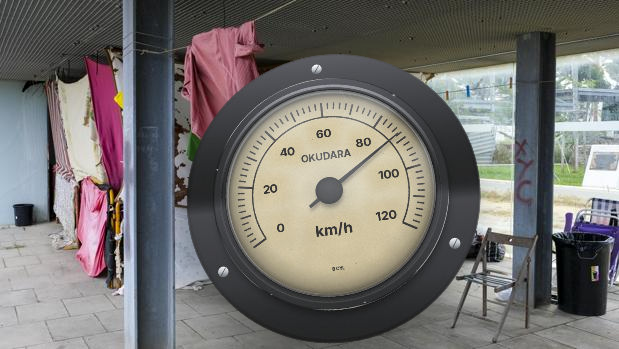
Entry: 88; km/h
